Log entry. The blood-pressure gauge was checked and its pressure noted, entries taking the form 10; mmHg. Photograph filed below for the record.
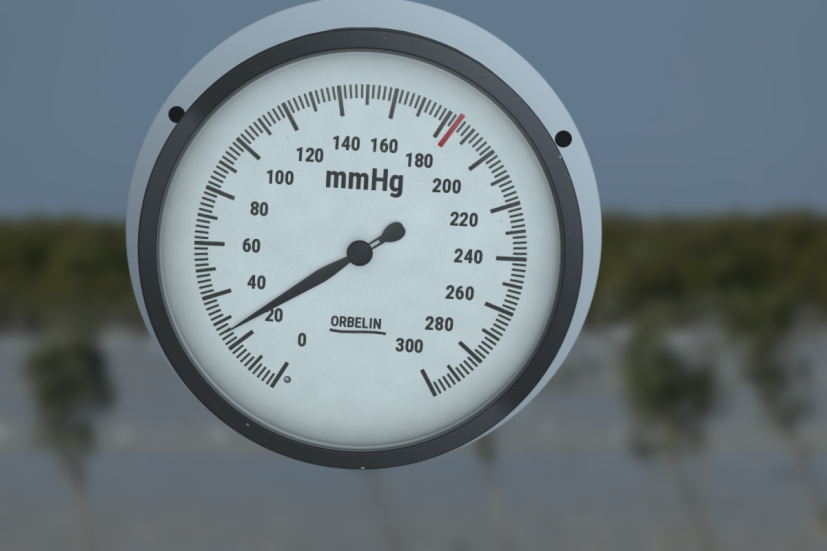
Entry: 26; mmHg
